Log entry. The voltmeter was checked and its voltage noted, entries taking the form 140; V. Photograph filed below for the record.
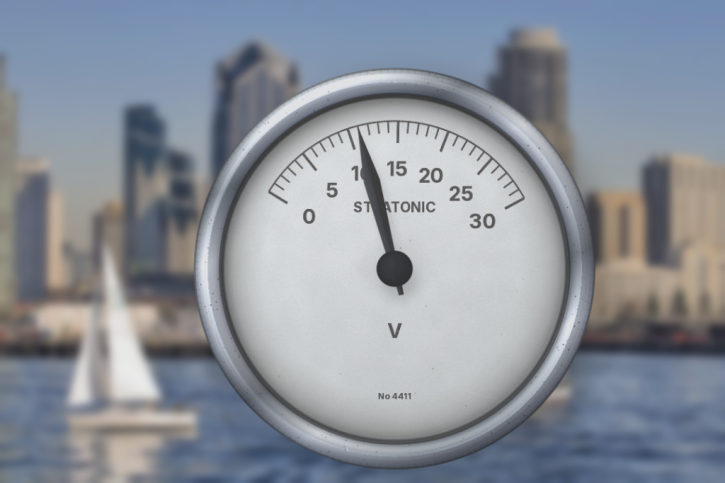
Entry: 11; V
